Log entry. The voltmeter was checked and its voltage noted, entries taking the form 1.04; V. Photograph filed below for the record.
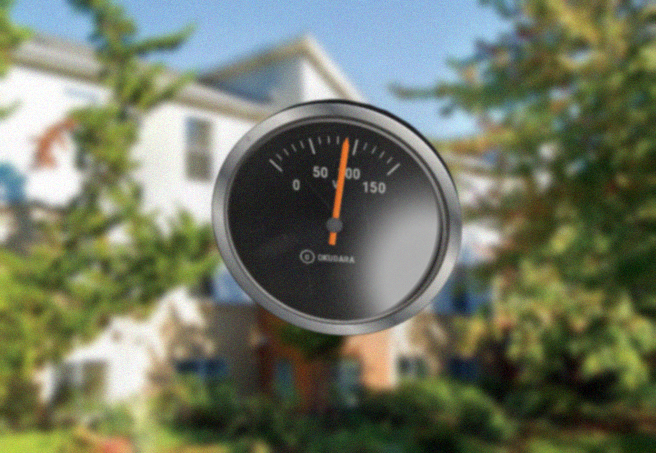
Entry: 90; V
